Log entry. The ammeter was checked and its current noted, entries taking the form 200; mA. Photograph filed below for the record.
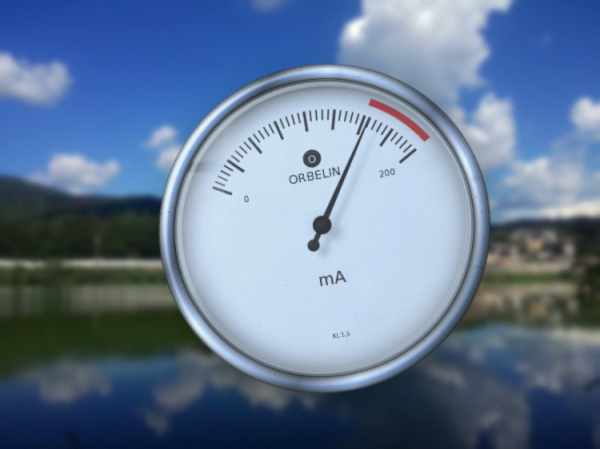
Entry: 155; mA
